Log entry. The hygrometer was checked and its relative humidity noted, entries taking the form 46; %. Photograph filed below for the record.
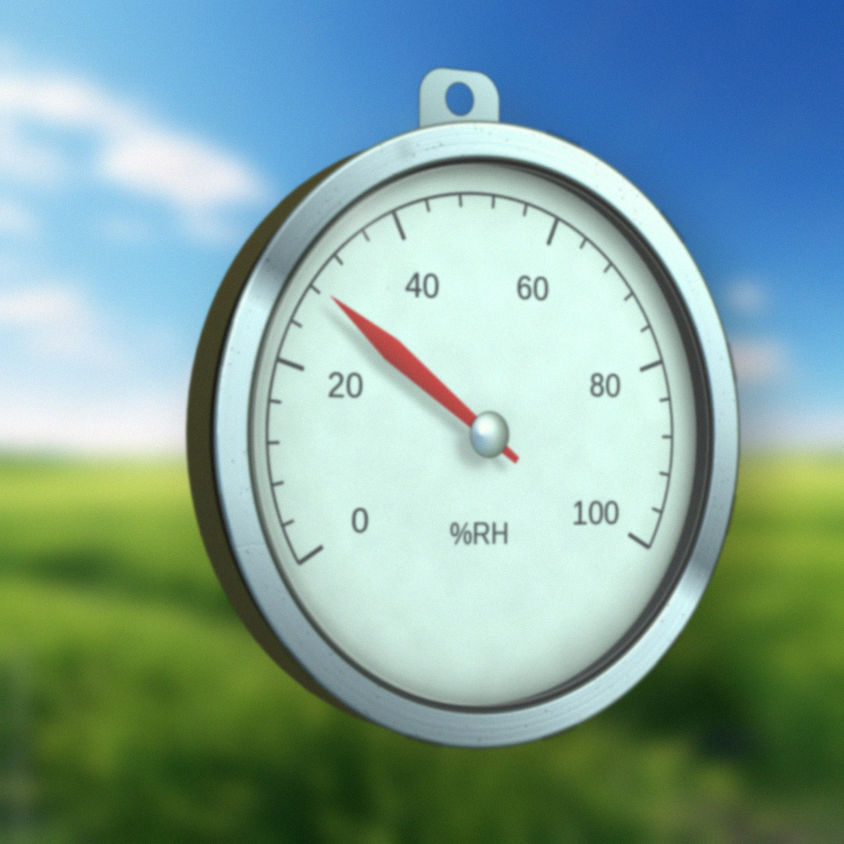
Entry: 28; %
